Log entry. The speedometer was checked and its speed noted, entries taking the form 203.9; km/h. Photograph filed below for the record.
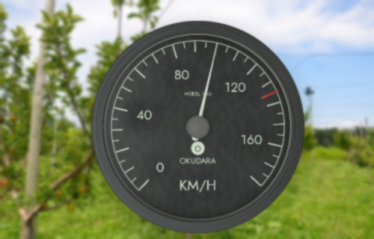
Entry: 100; km/h
